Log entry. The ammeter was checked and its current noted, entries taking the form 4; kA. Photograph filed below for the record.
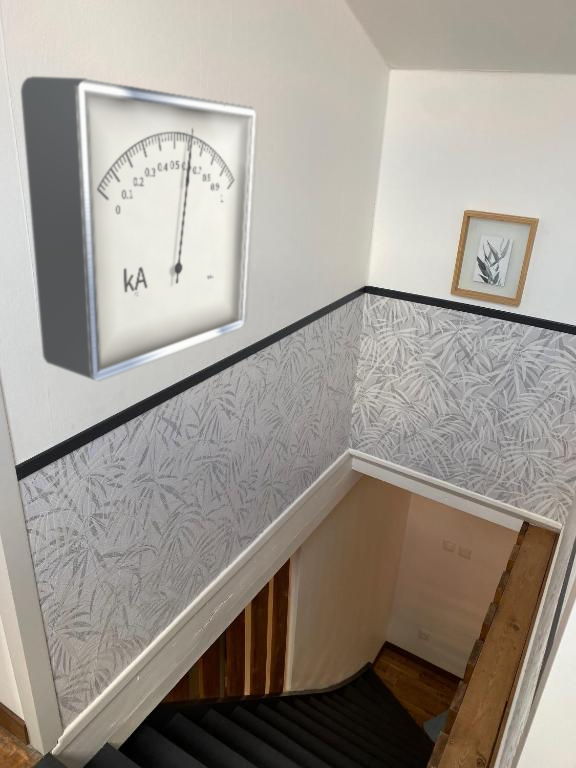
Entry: 0.6; kA
